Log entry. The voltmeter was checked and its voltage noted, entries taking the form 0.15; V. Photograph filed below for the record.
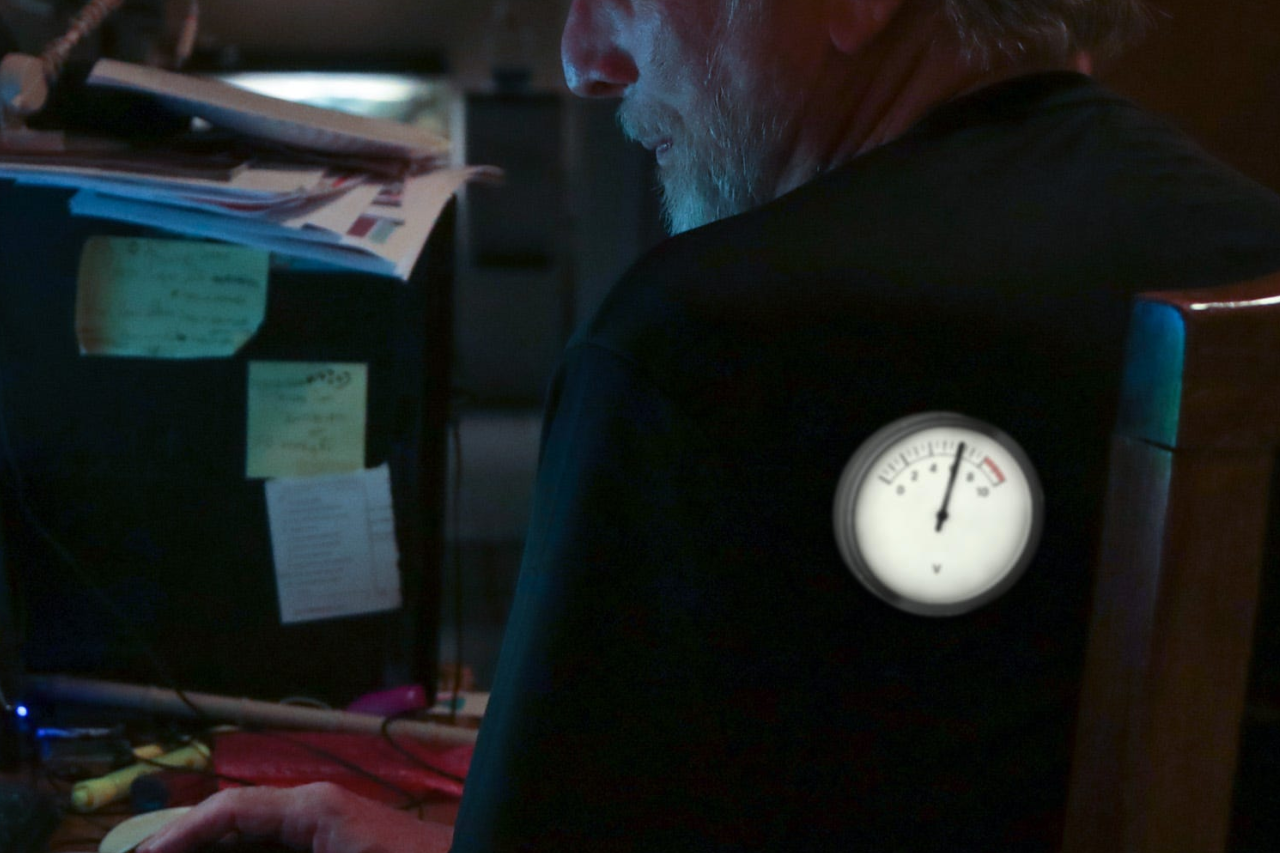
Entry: 6; V
